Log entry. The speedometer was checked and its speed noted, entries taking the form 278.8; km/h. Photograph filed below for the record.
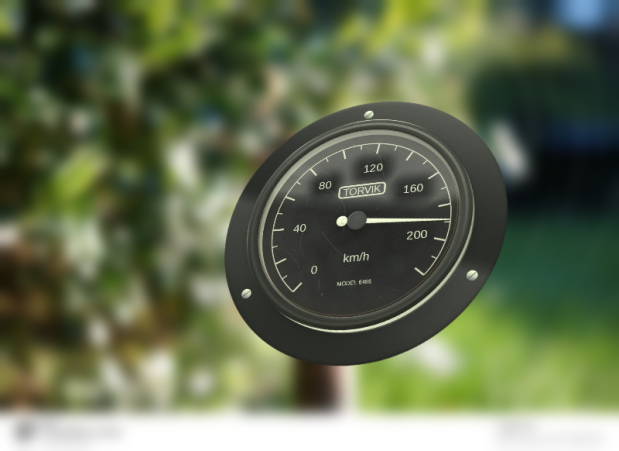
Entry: 190; km/h
